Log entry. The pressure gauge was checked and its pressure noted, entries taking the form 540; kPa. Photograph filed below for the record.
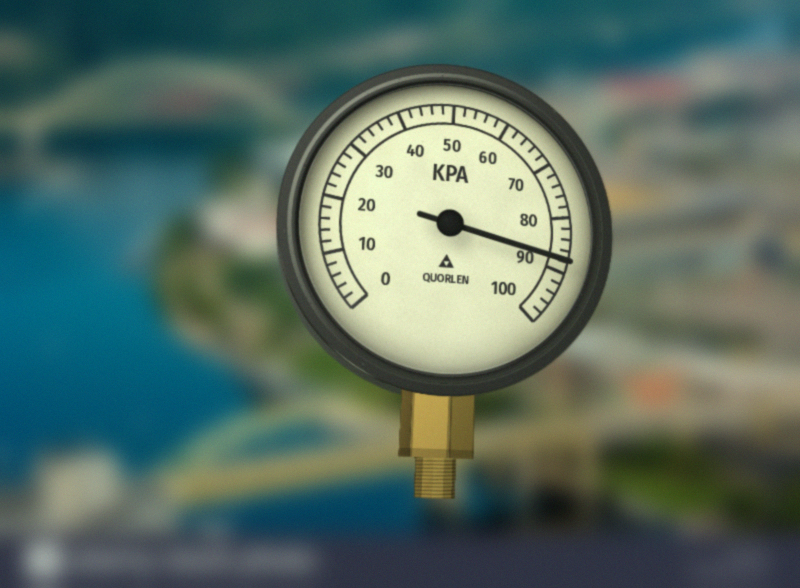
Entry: 88; kPa
